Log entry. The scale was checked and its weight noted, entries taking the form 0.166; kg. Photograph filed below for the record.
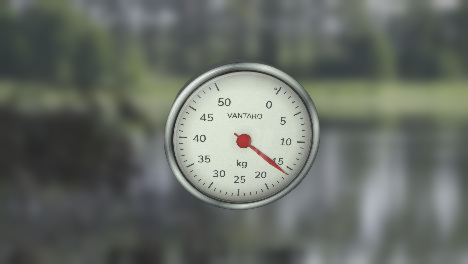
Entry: 16; kg
